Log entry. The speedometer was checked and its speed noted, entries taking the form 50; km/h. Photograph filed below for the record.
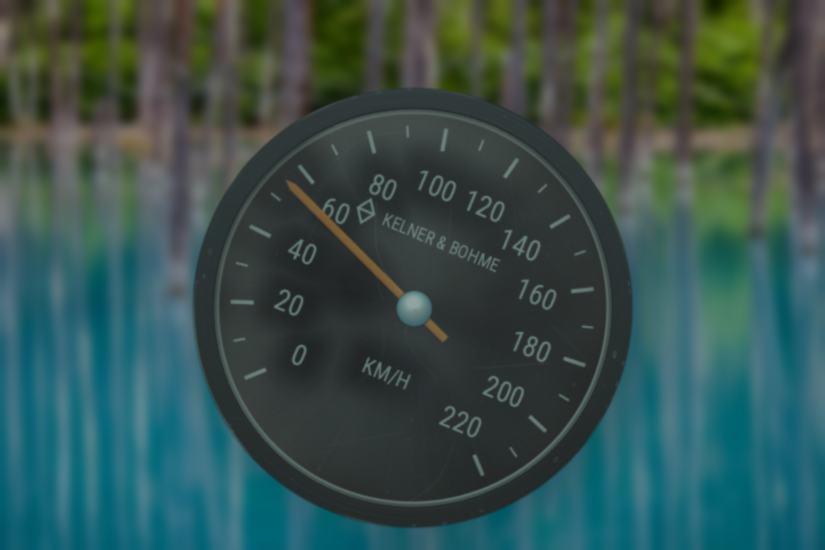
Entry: 55; km/h
